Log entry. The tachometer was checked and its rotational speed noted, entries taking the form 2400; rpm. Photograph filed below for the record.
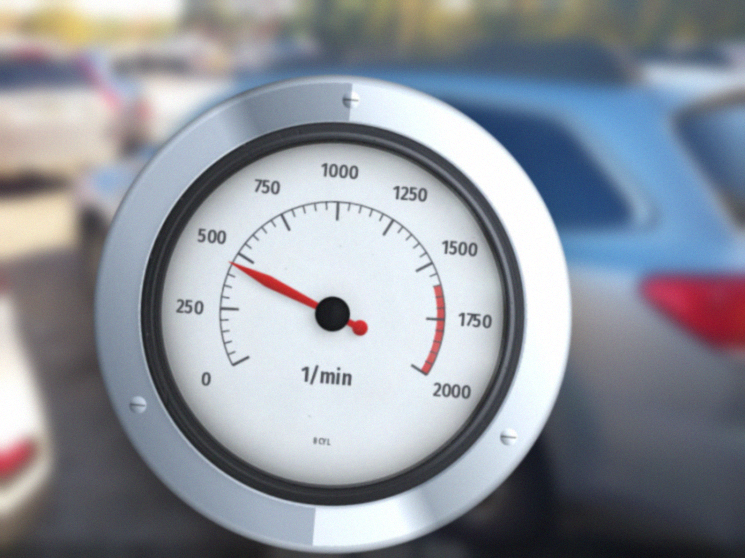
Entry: 450; rpm
